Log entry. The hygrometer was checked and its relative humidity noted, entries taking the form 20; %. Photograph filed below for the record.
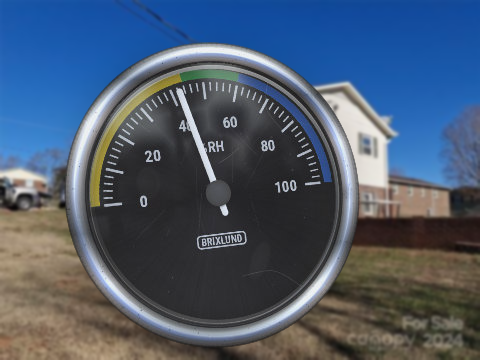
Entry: 42; %
